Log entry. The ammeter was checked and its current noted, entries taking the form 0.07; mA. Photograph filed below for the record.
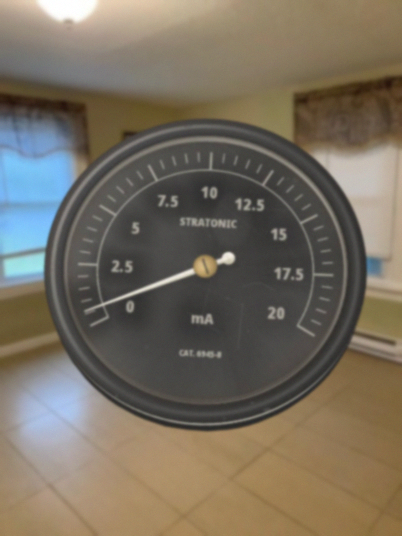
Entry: 0.5; mA
